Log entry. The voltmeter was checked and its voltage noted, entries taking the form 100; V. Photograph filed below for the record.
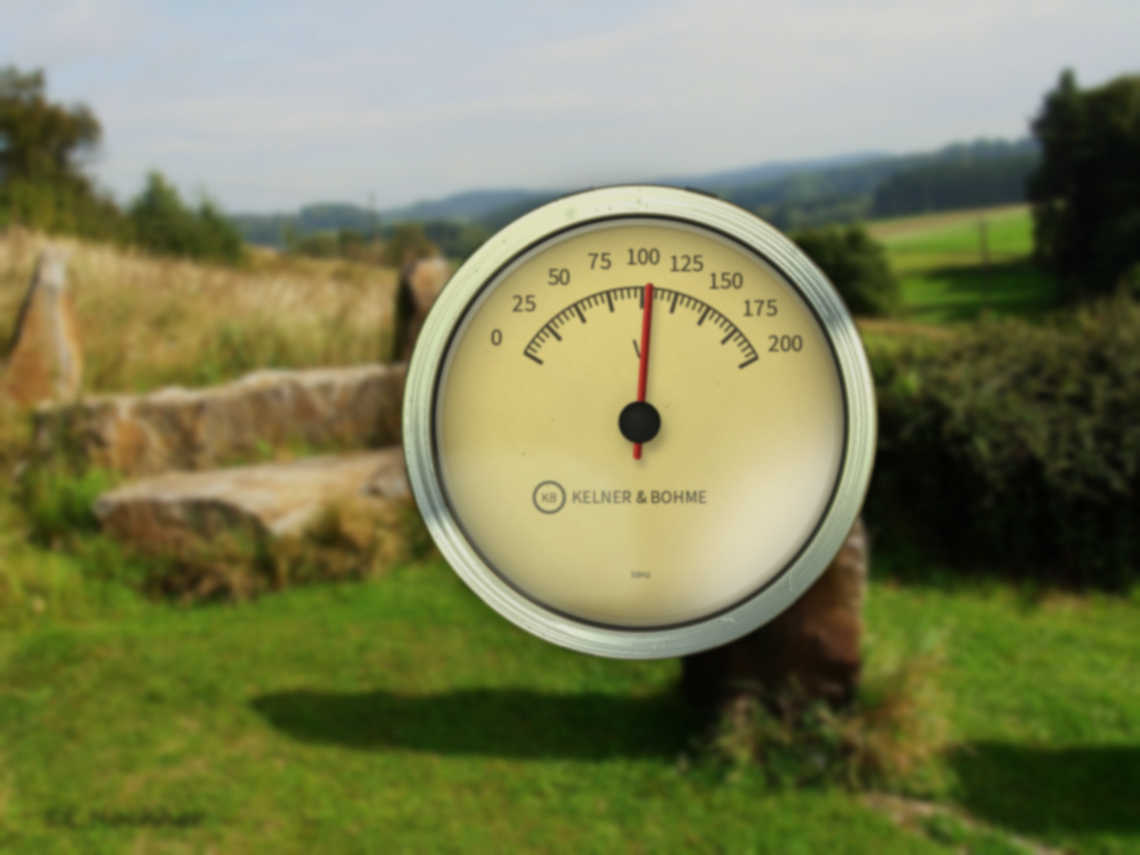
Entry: 105; V
